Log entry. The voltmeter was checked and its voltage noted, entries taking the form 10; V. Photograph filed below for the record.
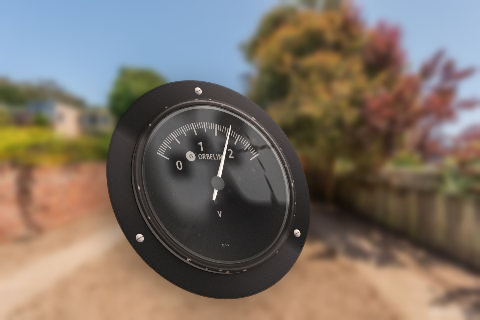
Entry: 1.75; V
